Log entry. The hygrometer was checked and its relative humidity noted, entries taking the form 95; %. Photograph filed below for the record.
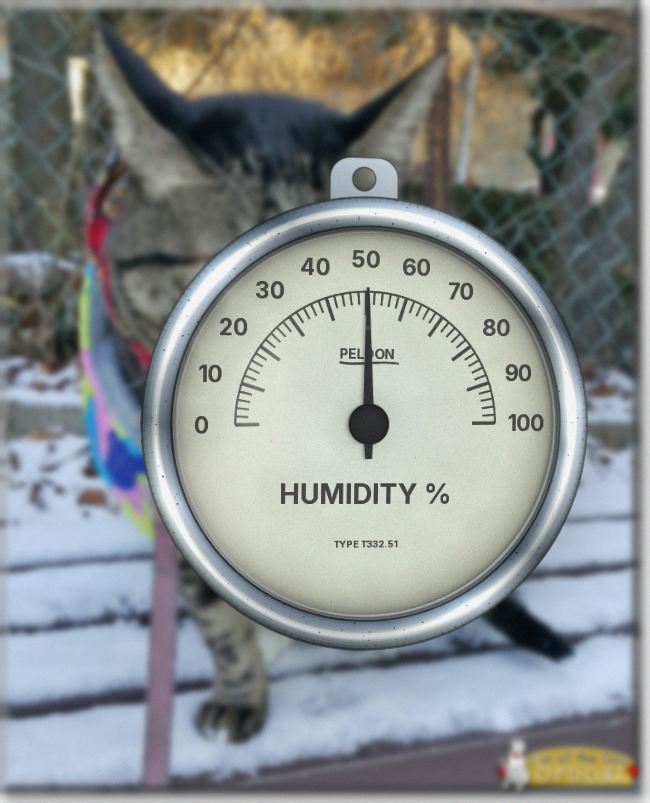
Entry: 50; %
